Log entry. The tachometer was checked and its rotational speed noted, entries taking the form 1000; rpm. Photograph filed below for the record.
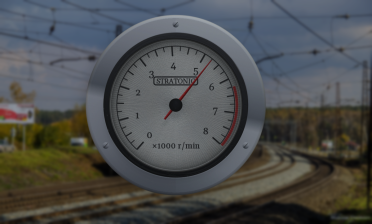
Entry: 5250; rpm
